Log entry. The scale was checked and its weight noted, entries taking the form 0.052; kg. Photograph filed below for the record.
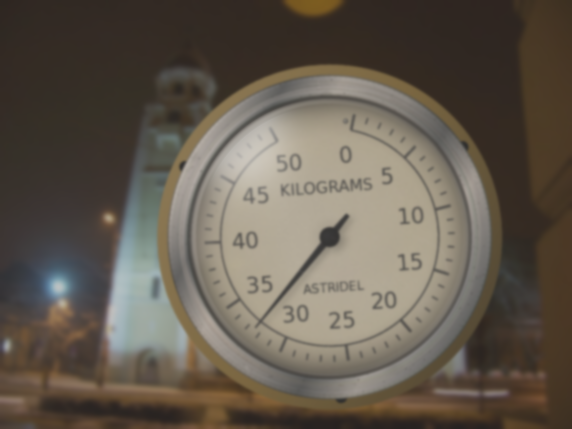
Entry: 32.5; kg
